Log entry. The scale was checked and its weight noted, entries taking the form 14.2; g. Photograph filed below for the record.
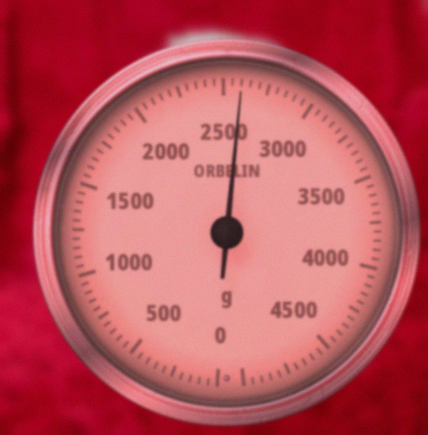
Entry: 2600; g
